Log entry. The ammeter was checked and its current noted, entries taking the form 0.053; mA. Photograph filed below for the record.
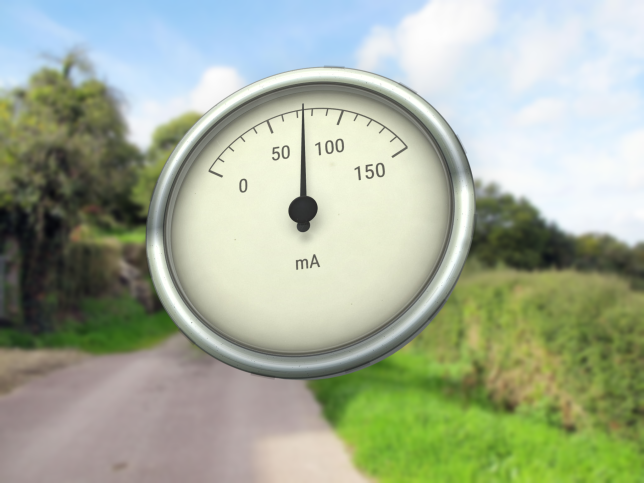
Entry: 75; mA
